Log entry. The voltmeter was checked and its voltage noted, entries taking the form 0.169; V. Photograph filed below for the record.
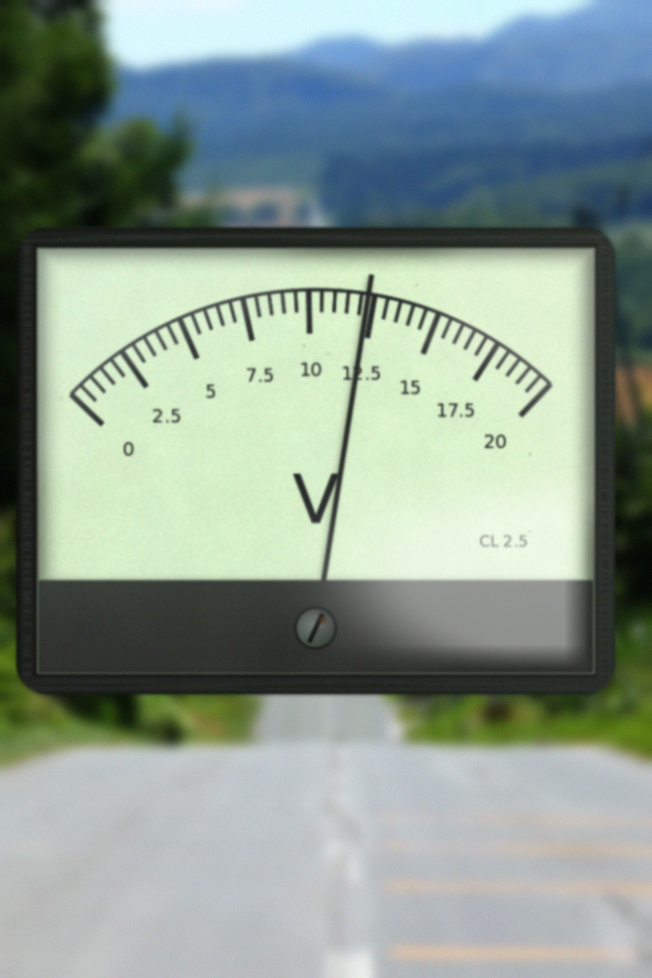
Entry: 12.25; V
